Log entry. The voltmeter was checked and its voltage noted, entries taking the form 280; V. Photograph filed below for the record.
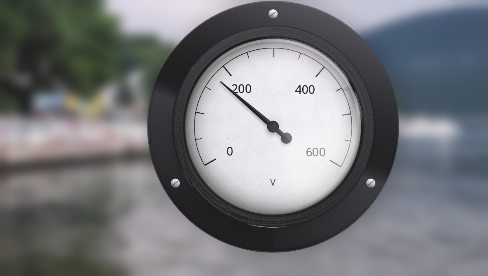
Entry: 175; V
